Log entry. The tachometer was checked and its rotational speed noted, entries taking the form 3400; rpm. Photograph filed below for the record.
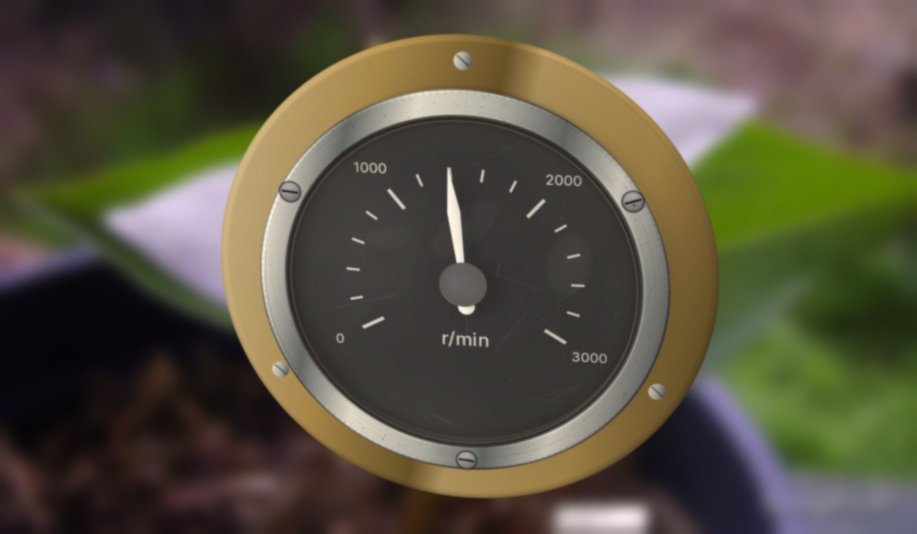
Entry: 1400; rpm
